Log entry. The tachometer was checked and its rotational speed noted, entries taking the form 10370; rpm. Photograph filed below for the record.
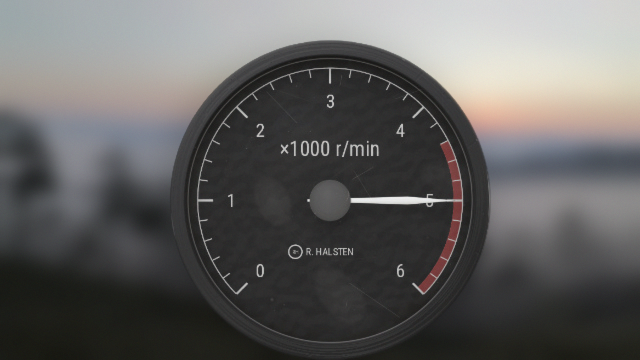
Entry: 5000; rpm
